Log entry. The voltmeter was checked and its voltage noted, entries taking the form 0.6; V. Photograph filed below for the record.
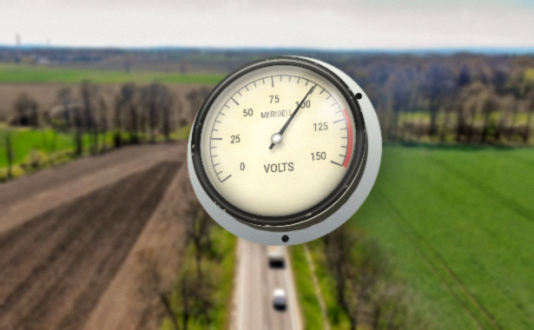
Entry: 100; V
